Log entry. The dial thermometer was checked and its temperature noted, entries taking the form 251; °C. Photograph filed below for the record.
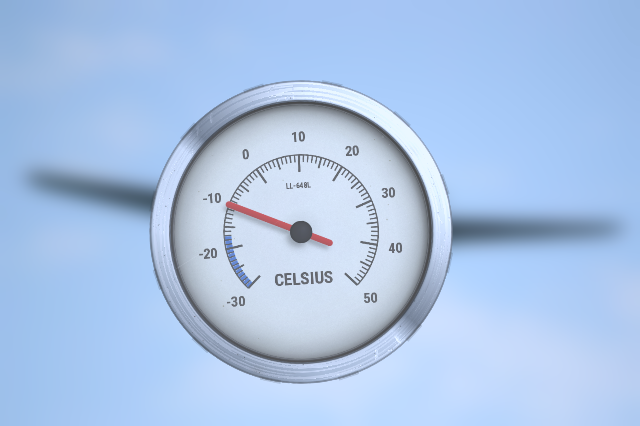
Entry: -10; °C
